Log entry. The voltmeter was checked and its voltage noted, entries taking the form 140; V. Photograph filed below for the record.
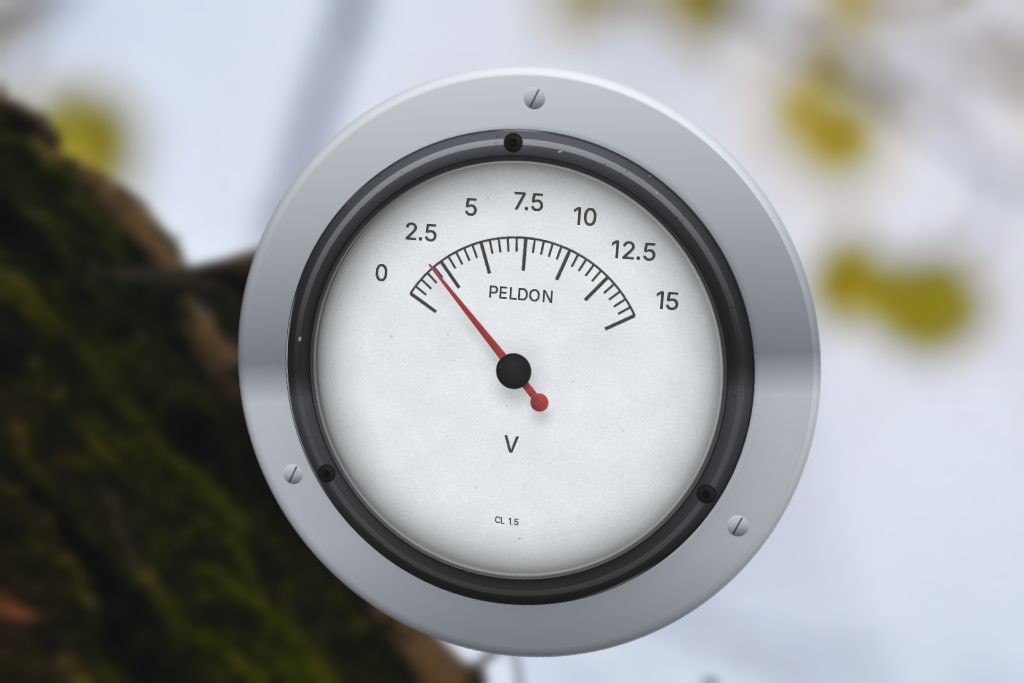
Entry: 2; V
